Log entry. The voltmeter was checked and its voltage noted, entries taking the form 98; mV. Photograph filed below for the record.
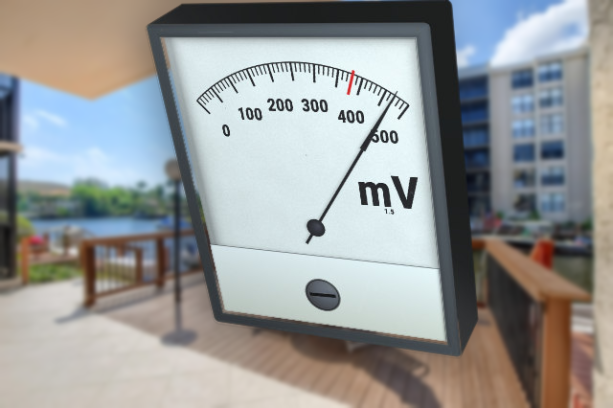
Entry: 470; mV
